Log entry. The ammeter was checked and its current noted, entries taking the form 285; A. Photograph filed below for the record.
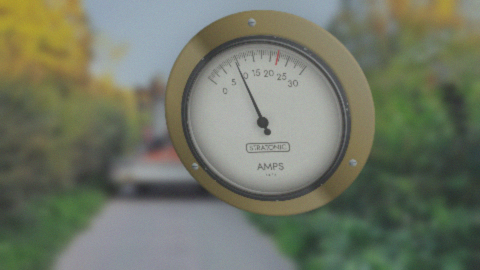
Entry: 10; A
